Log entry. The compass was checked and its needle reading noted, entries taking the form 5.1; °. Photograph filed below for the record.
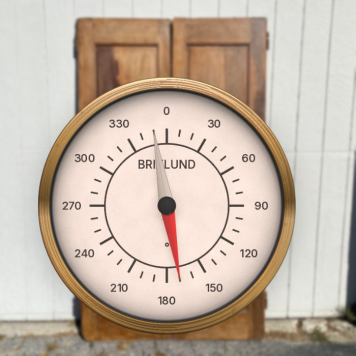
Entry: 170; °
